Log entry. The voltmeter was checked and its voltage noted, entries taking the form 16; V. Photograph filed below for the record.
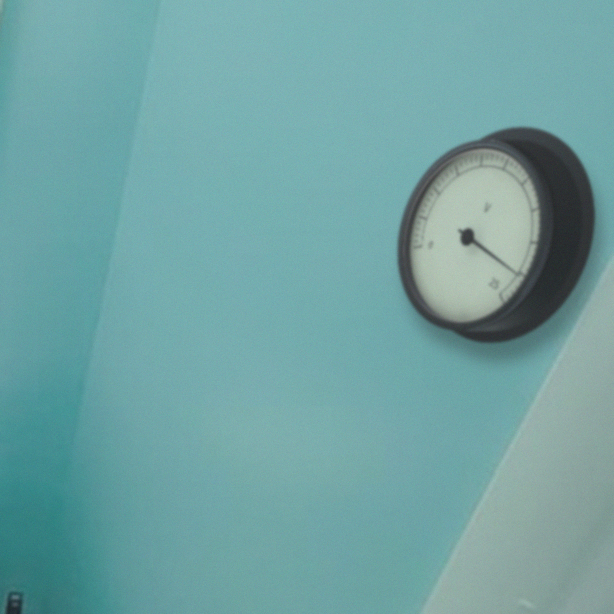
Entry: 22.5; V
